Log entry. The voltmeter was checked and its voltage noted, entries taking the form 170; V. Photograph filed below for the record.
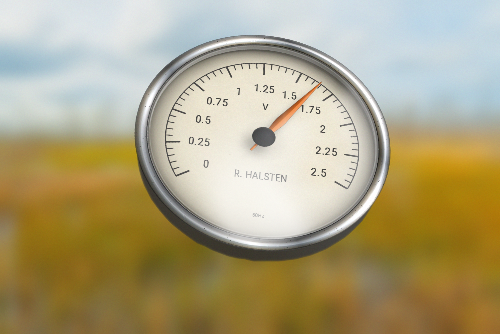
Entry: 1.65; V
